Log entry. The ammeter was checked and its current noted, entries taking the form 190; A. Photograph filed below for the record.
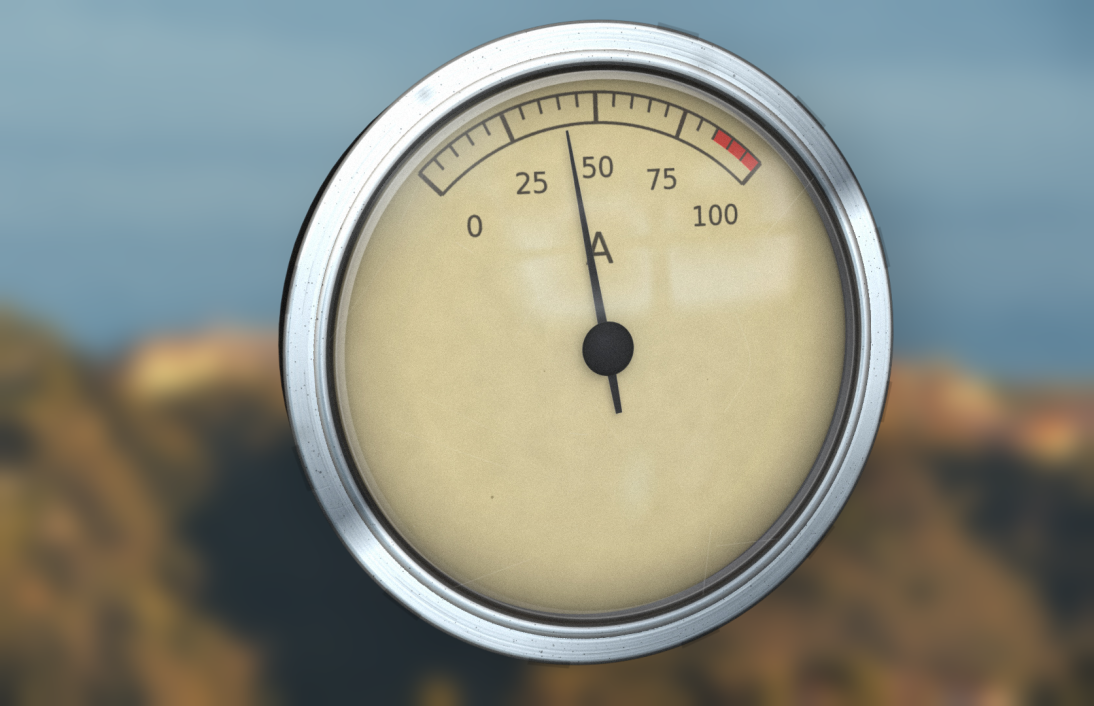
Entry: 40; A
